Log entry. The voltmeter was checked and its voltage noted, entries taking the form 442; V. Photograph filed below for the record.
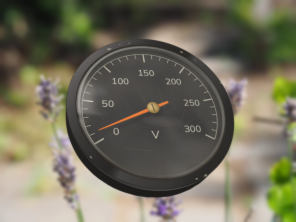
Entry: 10; V
